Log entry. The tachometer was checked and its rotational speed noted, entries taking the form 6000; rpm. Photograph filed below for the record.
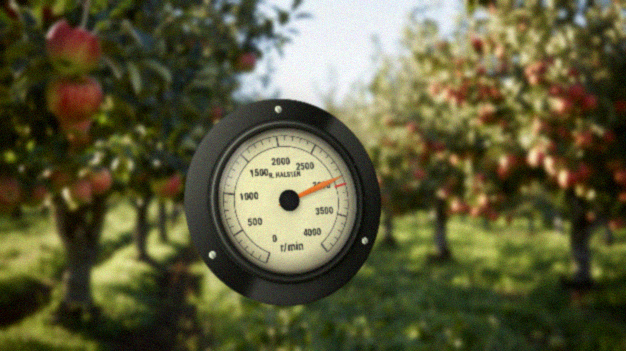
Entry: 3000; rpm
